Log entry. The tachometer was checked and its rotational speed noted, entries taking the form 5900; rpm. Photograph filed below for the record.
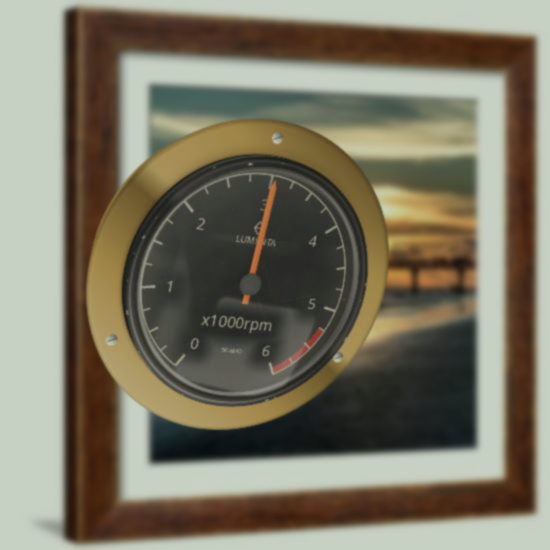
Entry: 3000; rpm
